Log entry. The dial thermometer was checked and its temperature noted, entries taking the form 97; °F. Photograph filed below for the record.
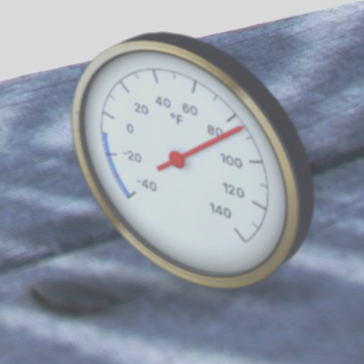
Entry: 85; °F
